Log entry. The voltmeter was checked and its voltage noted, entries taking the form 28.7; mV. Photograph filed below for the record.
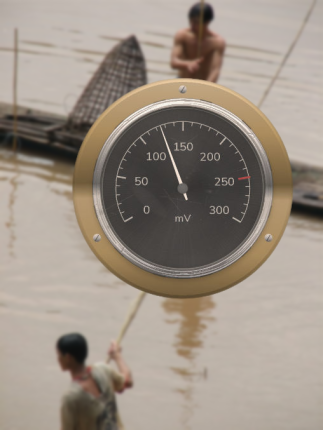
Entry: 125; mV
